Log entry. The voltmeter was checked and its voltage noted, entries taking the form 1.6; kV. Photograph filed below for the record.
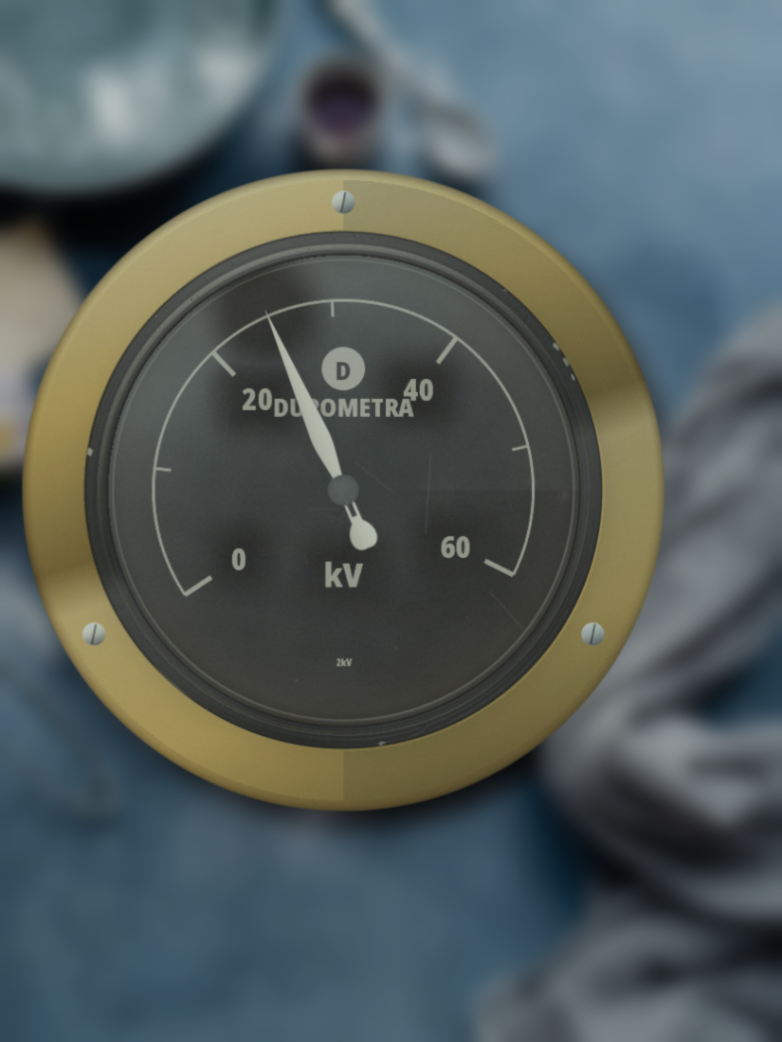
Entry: 25; kV
